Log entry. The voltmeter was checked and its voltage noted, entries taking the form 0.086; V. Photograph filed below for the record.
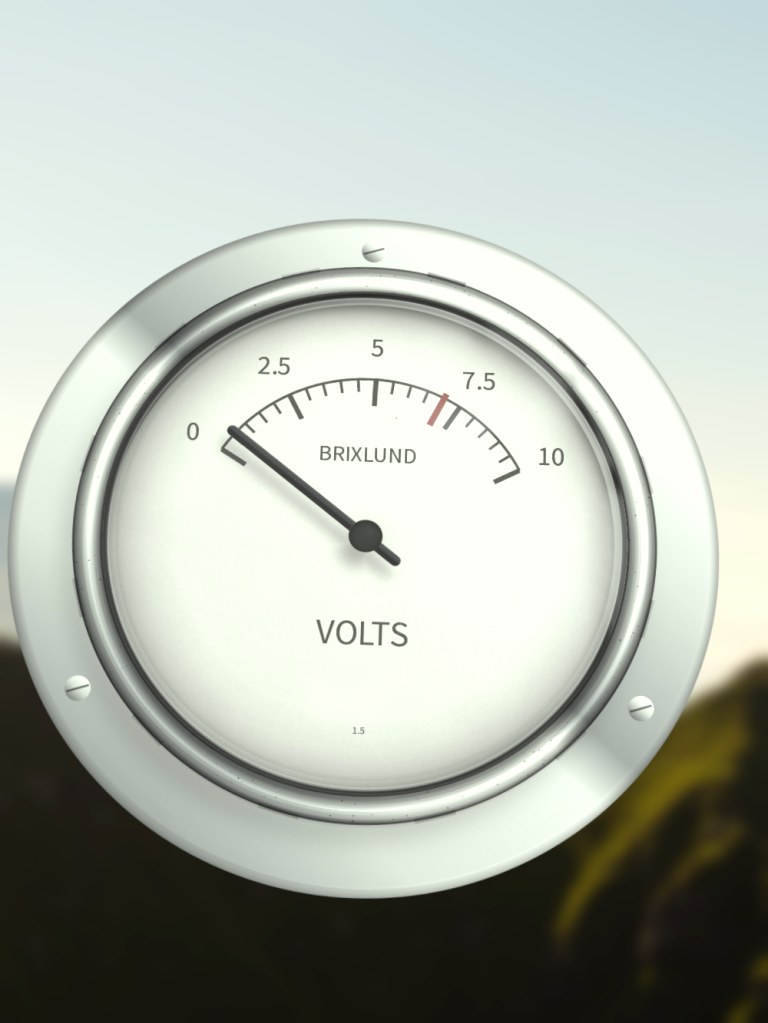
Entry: 0.5; V
